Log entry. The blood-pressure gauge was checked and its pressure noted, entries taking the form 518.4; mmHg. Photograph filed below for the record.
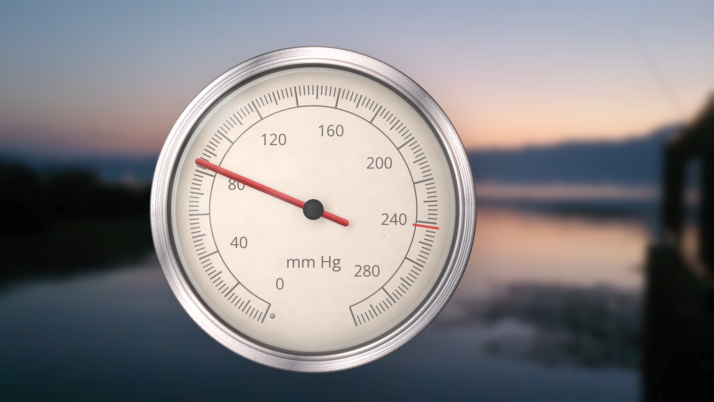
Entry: 84; mmHg
